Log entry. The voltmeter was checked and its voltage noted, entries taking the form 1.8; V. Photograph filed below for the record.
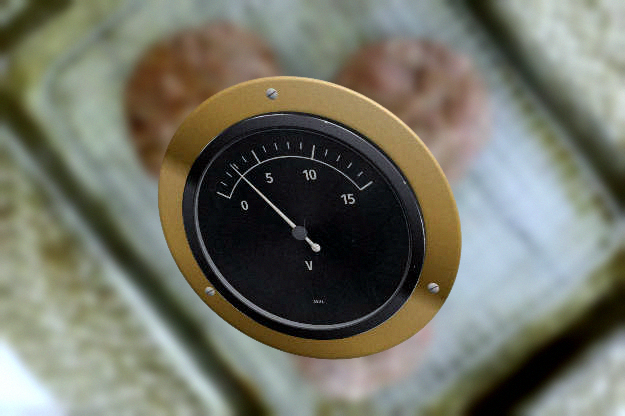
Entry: 3; V
